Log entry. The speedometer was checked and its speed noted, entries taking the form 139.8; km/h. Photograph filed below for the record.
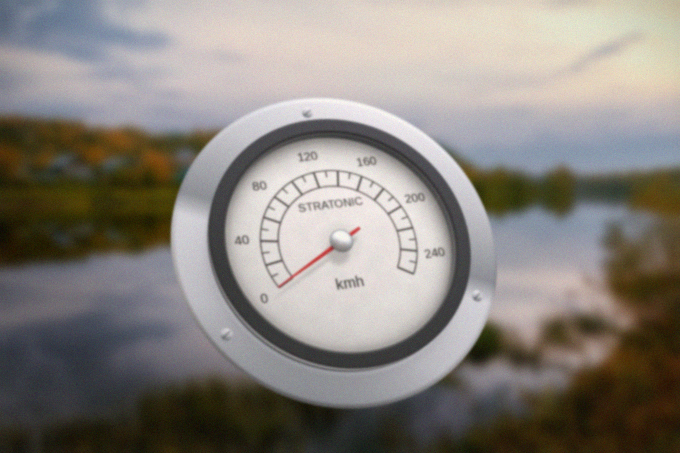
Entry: 0; km/h
